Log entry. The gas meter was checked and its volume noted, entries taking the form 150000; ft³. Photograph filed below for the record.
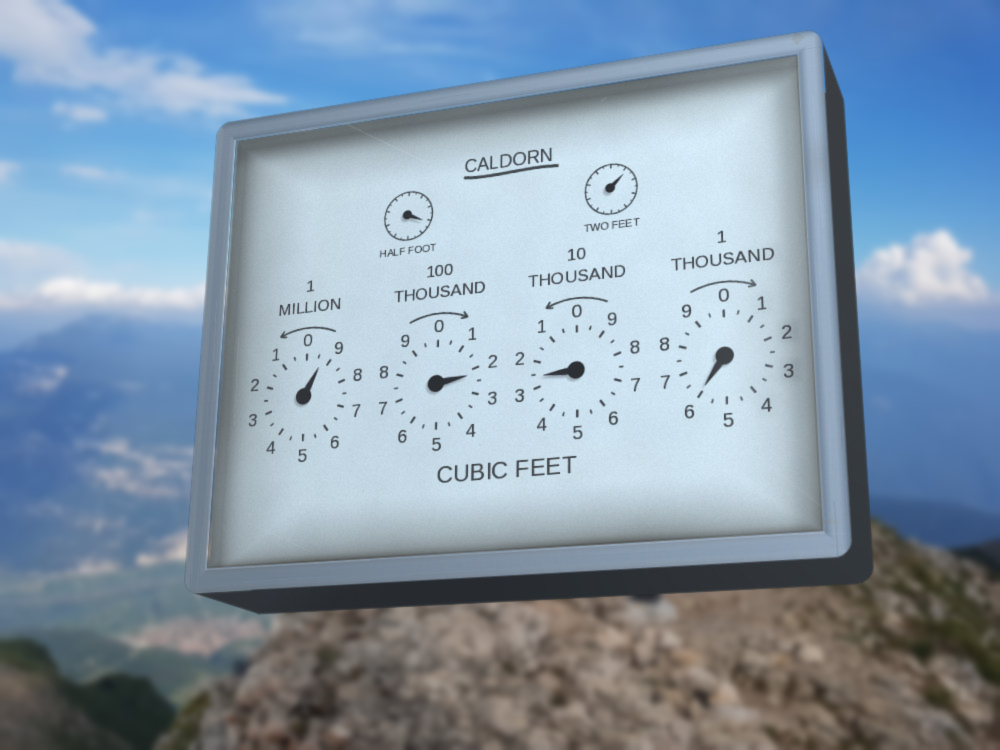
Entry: 922600; ft³
